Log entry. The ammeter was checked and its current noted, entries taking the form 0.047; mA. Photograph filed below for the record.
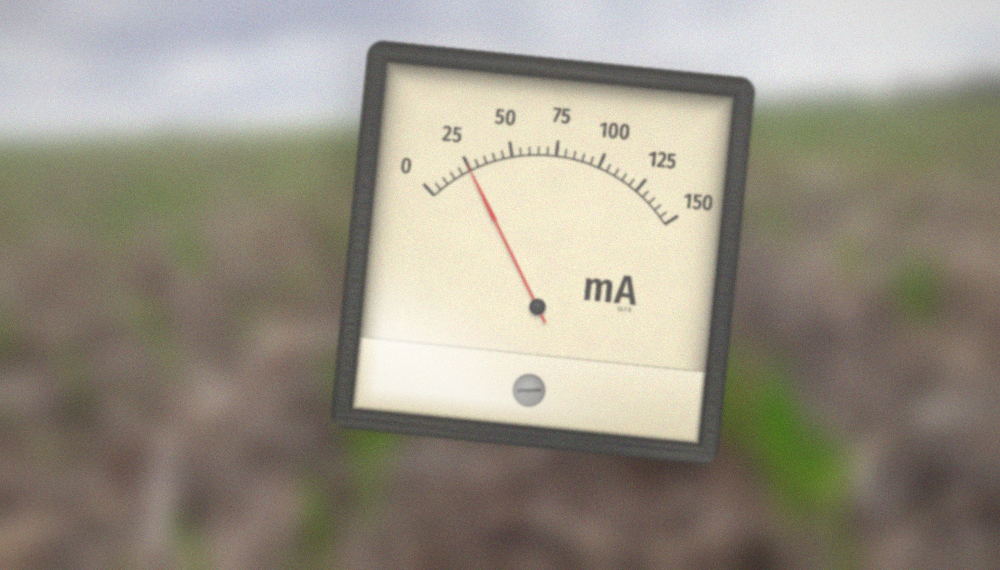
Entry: 25; mA
